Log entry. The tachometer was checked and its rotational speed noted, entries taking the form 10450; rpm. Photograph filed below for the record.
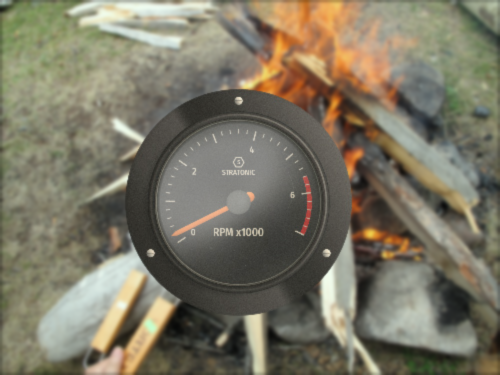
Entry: 200; rpm
